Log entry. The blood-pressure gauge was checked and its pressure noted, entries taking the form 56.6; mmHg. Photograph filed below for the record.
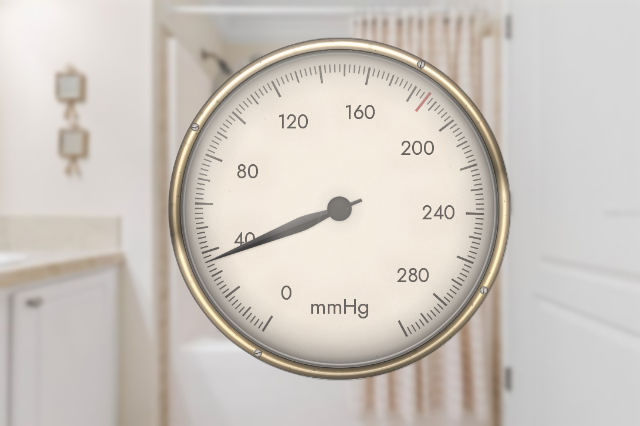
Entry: 36; mmHg
